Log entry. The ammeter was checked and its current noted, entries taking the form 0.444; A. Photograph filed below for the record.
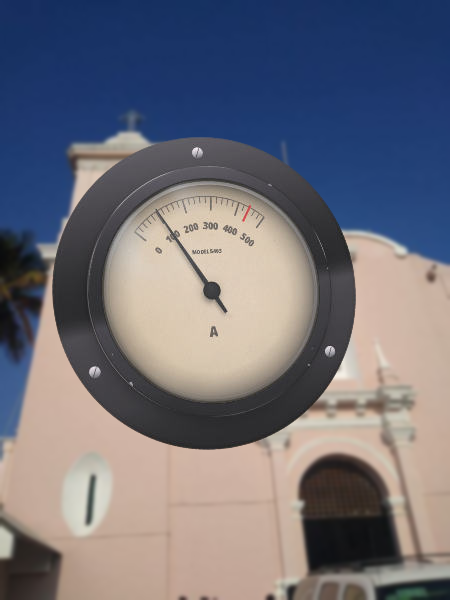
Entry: 100; A
